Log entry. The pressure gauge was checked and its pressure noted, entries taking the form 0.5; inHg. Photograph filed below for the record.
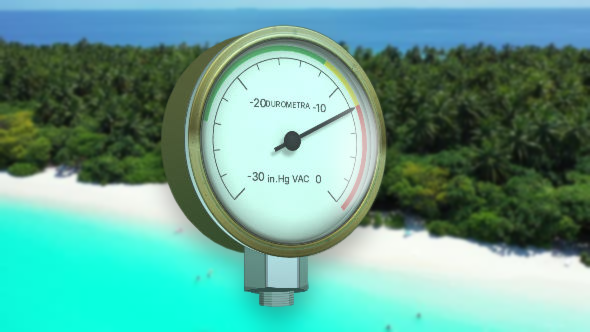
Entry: -8; inHg
